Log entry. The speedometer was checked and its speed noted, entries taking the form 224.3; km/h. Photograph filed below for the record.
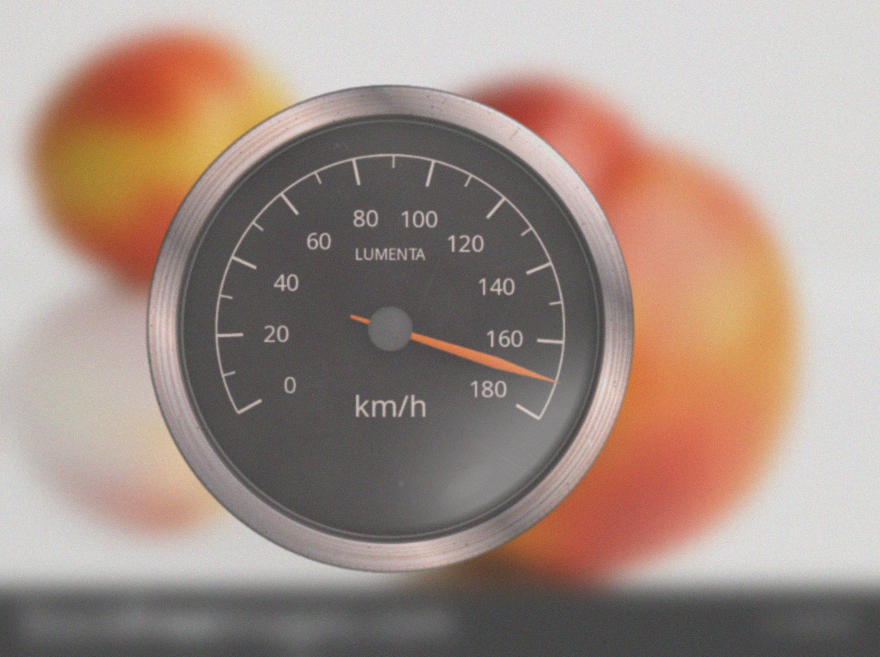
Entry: 170; km/h
